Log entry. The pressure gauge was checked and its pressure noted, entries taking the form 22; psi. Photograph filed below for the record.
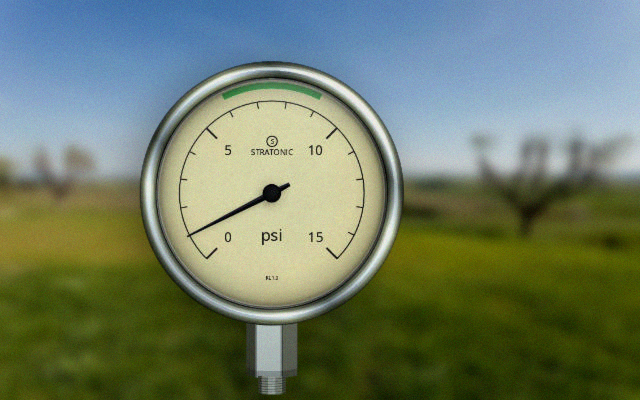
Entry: 1; psi
